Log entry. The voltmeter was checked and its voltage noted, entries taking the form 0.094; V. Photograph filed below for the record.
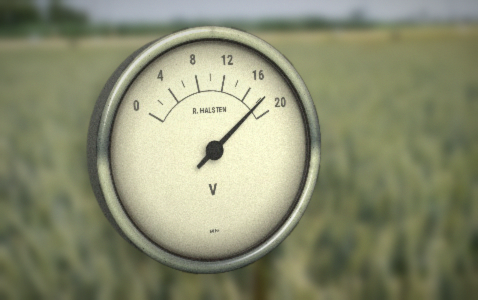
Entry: 18; V
